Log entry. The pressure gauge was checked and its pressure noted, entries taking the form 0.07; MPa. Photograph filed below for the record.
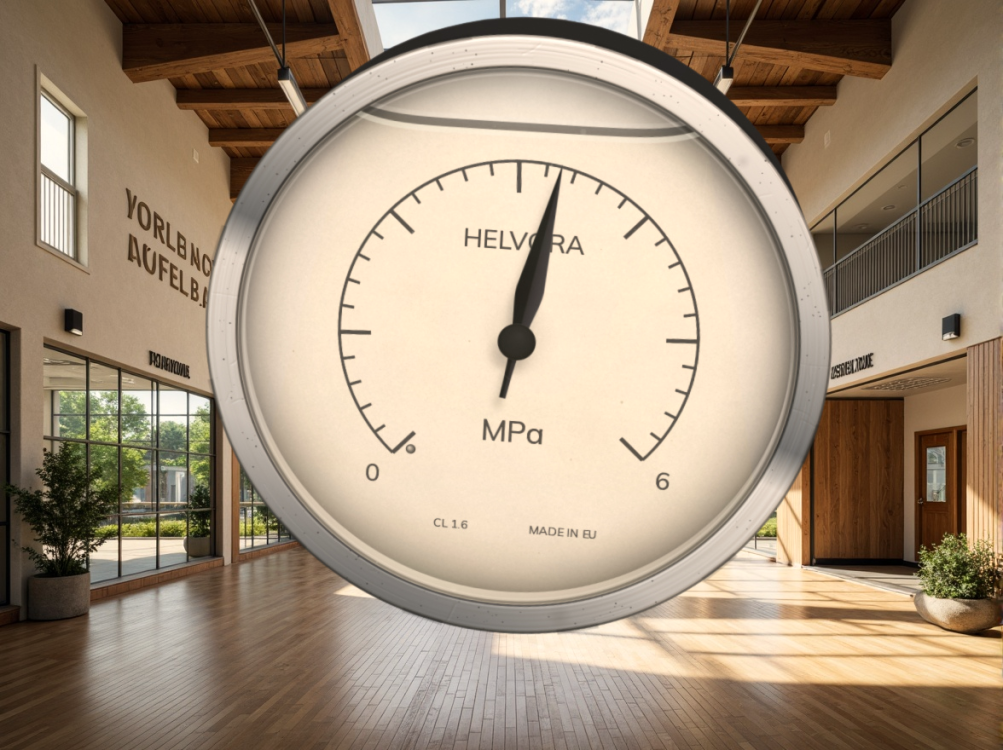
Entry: 3.3; MPa
